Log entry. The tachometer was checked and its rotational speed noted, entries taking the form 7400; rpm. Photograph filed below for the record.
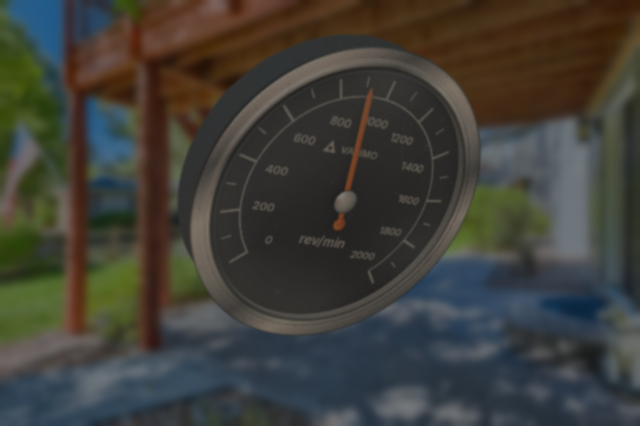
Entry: 900; rpm
